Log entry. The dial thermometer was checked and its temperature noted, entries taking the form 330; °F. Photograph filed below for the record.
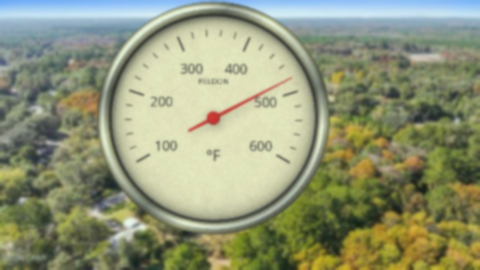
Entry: 480; °F
